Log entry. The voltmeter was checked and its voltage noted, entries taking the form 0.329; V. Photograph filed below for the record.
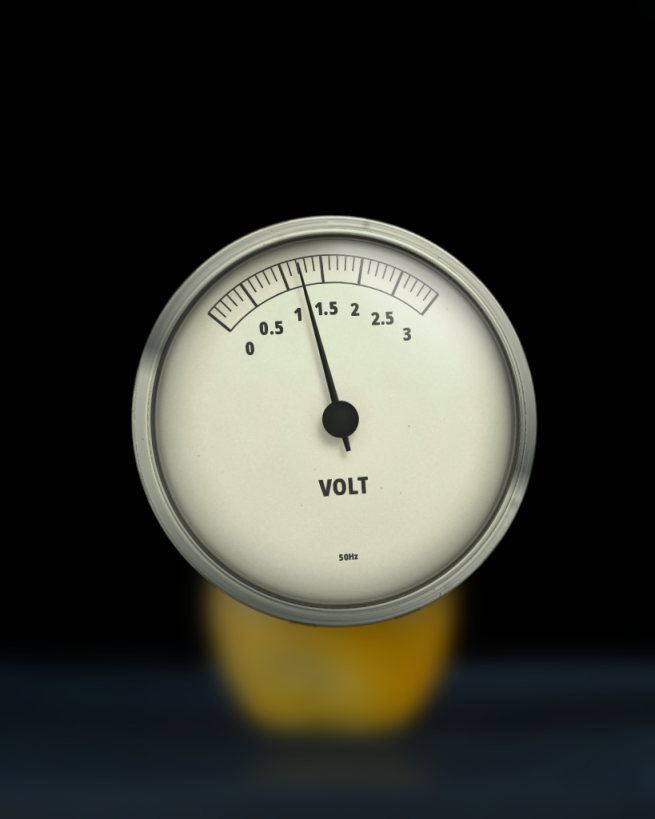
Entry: 1.2; V
